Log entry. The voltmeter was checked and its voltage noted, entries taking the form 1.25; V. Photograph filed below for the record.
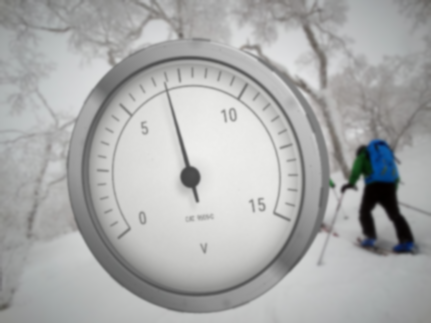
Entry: 7; V
